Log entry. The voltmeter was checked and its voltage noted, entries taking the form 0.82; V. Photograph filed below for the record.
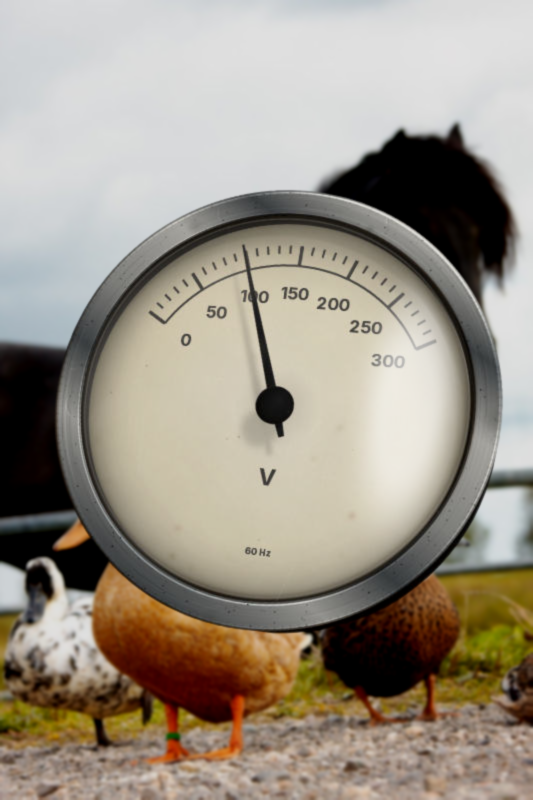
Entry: 100; V
